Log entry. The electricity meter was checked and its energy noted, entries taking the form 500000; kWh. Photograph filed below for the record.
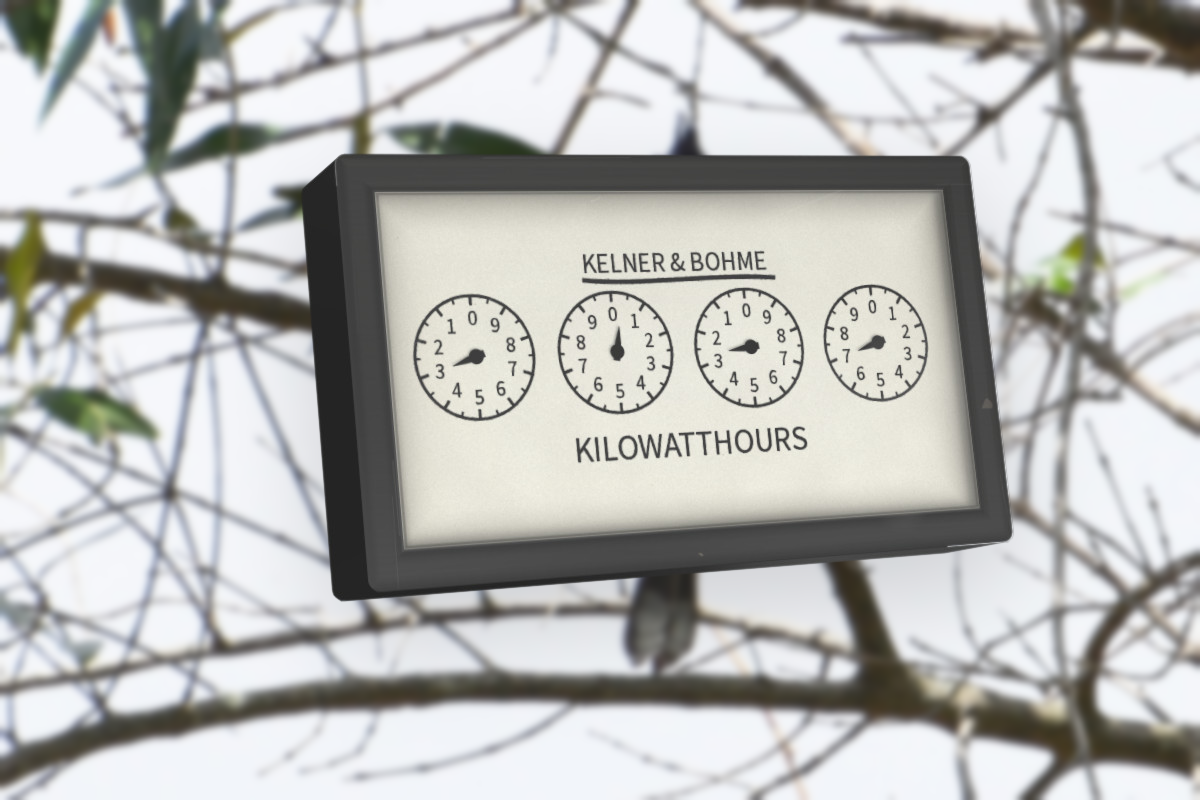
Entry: 3027; kWh
